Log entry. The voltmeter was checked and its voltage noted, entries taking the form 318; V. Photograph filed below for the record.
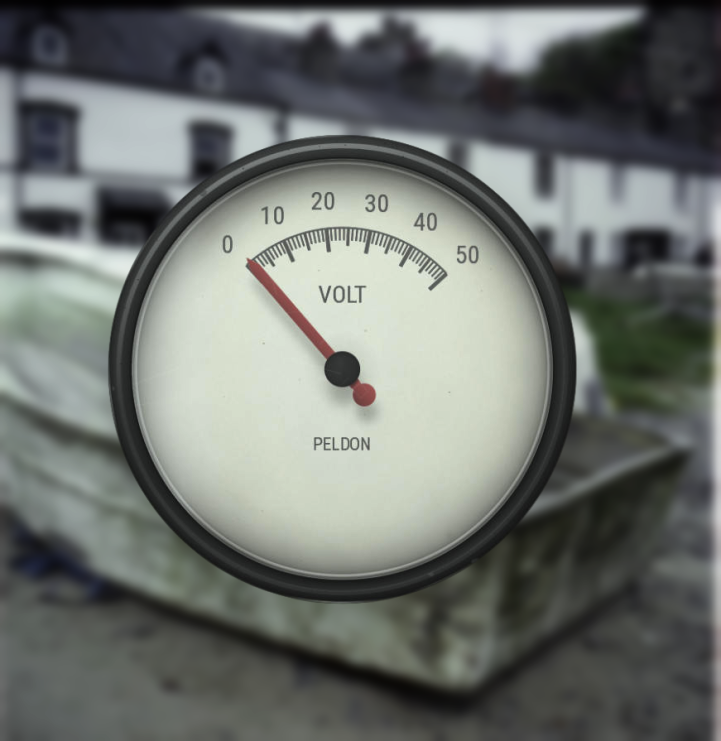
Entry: 1; V
